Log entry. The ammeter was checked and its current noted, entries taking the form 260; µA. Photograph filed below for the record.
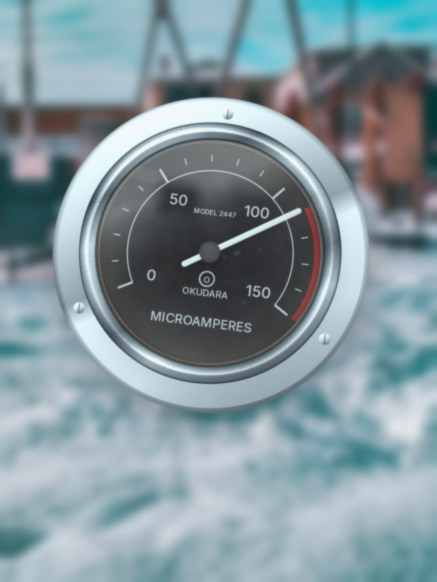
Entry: 110; µA
